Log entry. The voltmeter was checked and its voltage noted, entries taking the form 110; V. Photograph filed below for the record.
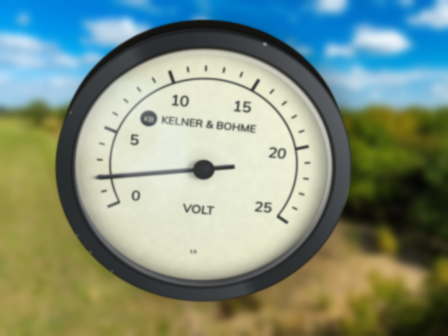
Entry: 2; V
